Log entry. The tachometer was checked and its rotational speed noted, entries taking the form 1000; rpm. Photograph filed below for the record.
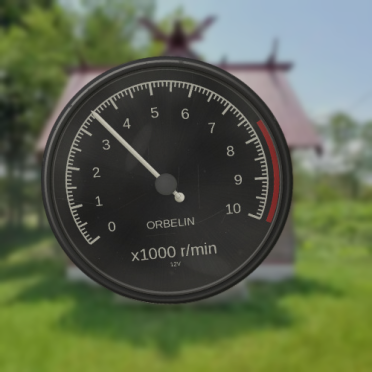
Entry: 3500; rpm
